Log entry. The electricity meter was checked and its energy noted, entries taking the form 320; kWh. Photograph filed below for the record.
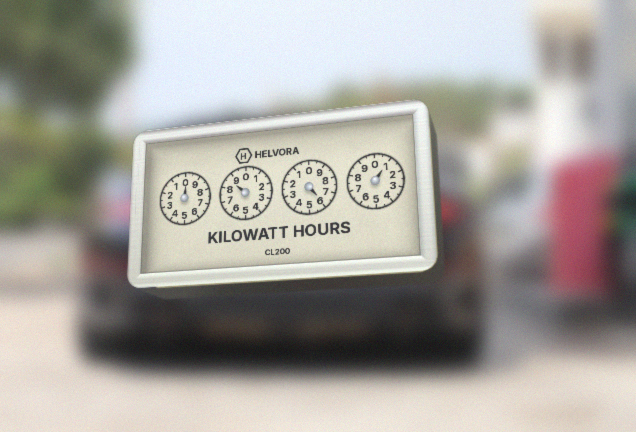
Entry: 9861; kWh
